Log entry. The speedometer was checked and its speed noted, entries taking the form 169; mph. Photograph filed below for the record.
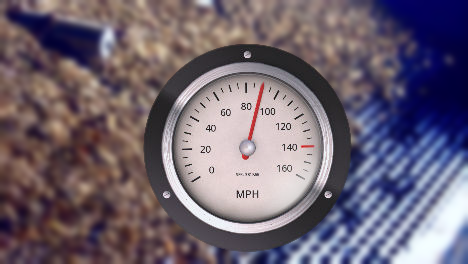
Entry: 90; mph
